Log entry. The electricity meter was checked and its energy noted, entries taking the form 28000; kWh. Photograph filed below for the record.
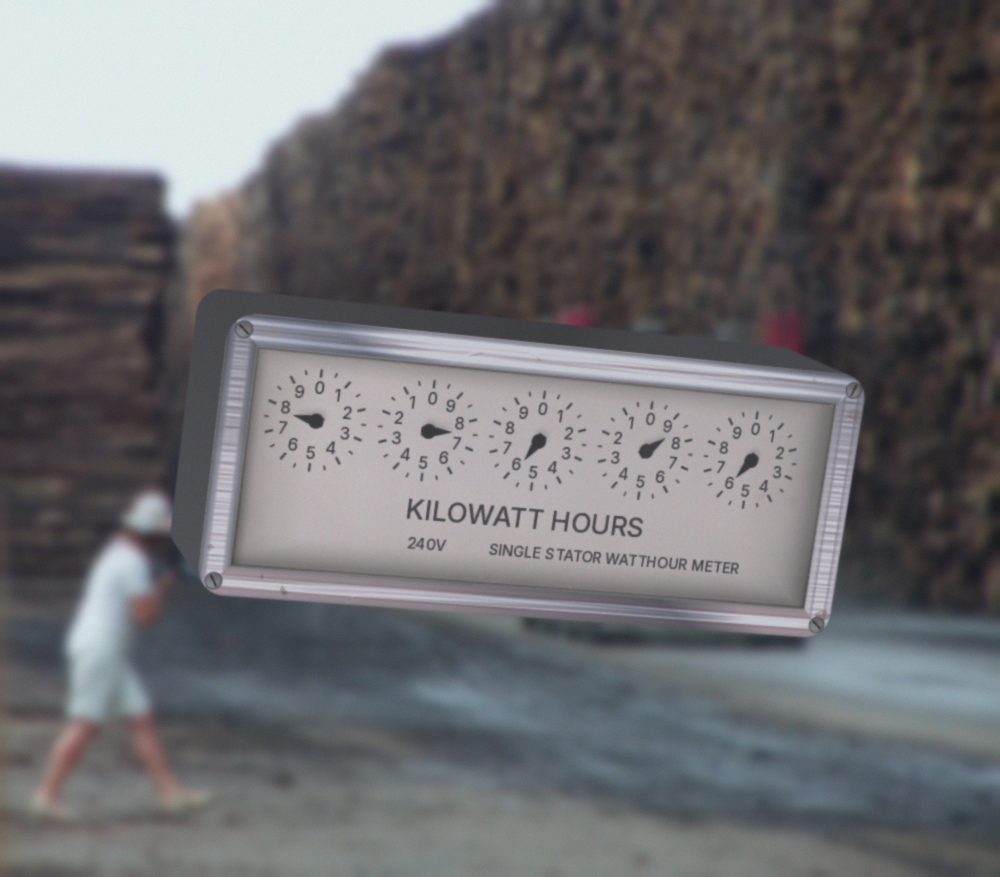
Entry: 77586; kWh
